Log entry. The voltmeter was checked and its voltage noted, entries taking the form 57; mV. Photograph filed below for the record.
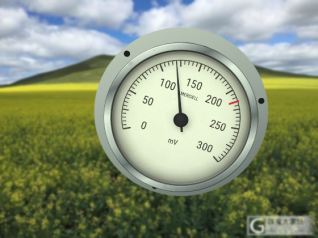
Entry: 120; mV
